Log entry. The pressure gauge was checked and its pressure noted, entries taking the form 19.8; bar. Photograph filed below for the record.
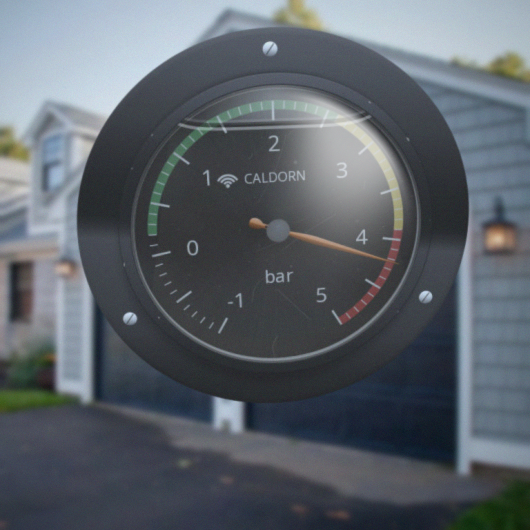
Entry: 4.2; bar
